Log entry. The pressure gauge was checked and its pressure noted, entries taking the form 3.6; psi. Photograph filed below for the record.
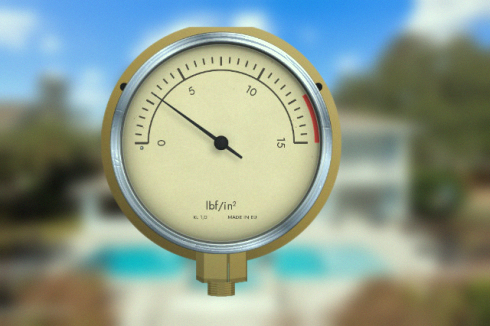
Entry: 3; psi
